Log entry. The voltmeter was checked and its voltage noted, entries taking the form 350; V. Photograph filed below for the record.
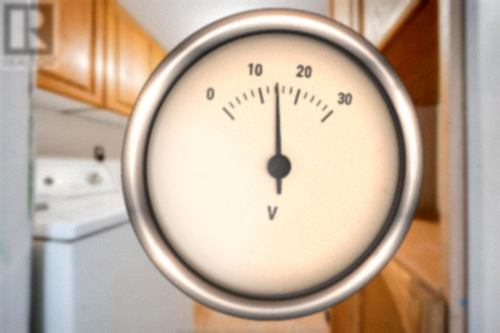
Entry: 14; V
